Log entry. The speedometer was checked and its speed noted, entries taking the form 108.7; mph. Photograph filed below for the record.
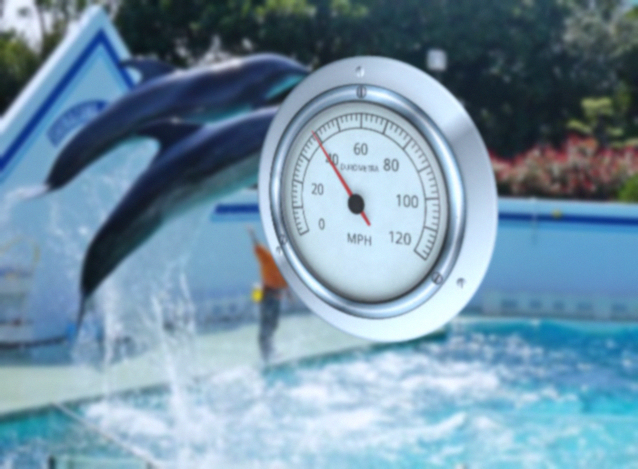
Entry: 40; mph
